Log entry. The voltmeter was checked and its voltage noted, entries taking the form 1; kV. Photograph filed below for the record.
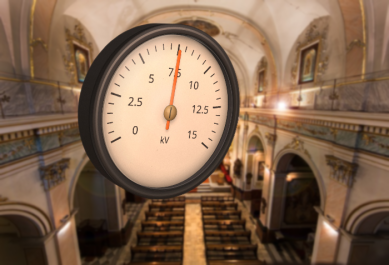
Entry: 7.5; kV
